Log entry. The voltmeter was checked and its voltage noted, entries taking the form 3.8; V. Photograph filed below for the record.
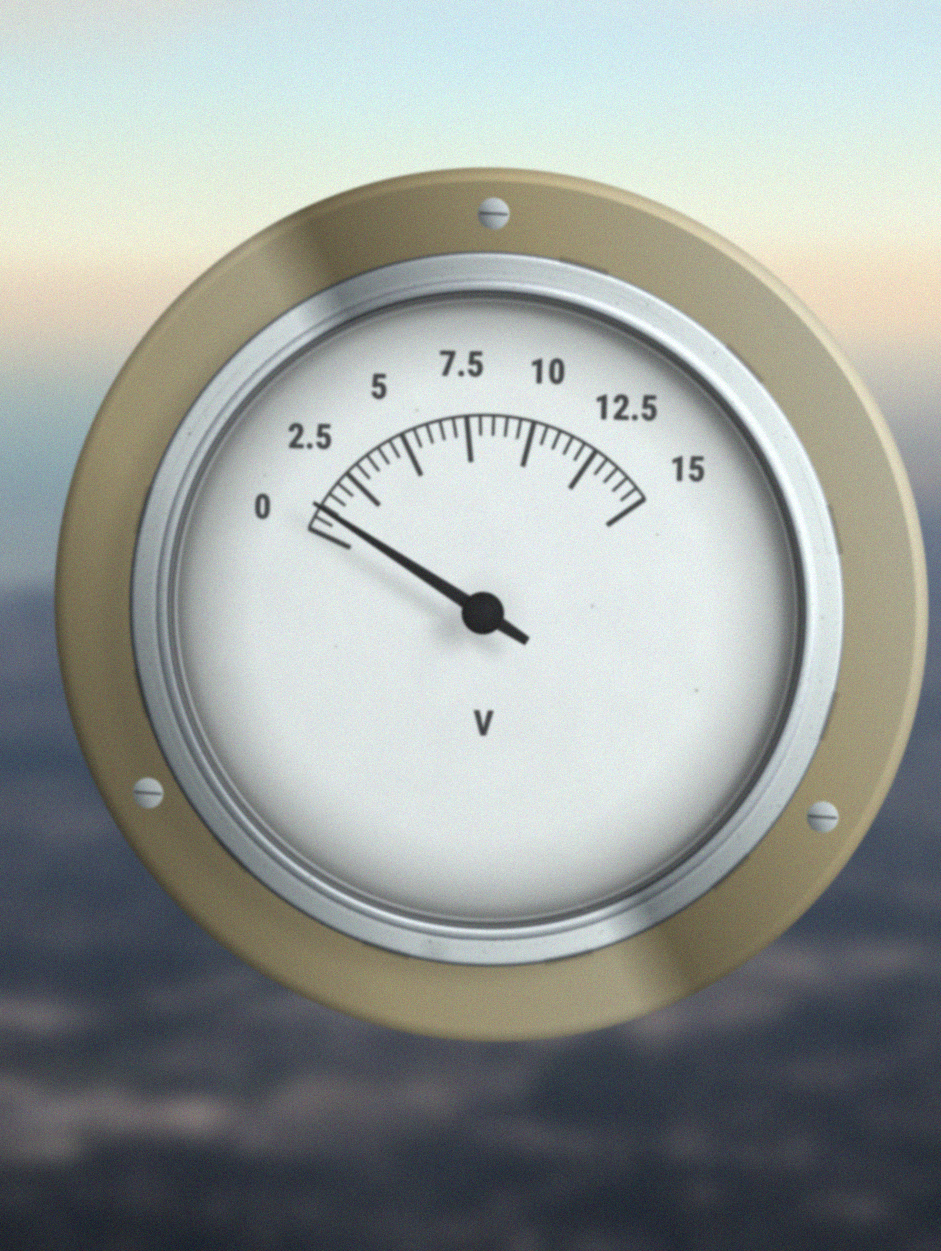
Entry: 1; V
